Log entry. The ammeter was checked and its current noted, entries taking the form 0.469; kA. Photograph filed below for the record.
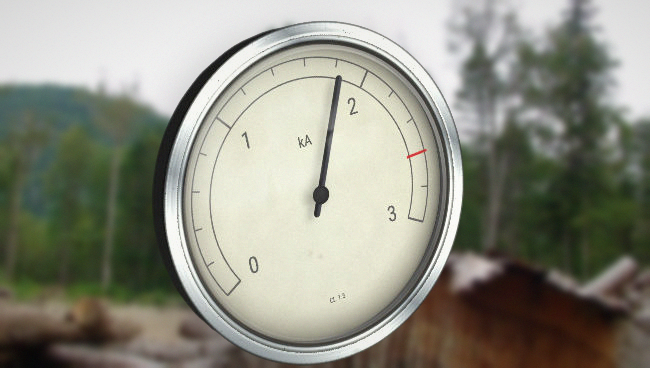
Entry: 1.8; kA
